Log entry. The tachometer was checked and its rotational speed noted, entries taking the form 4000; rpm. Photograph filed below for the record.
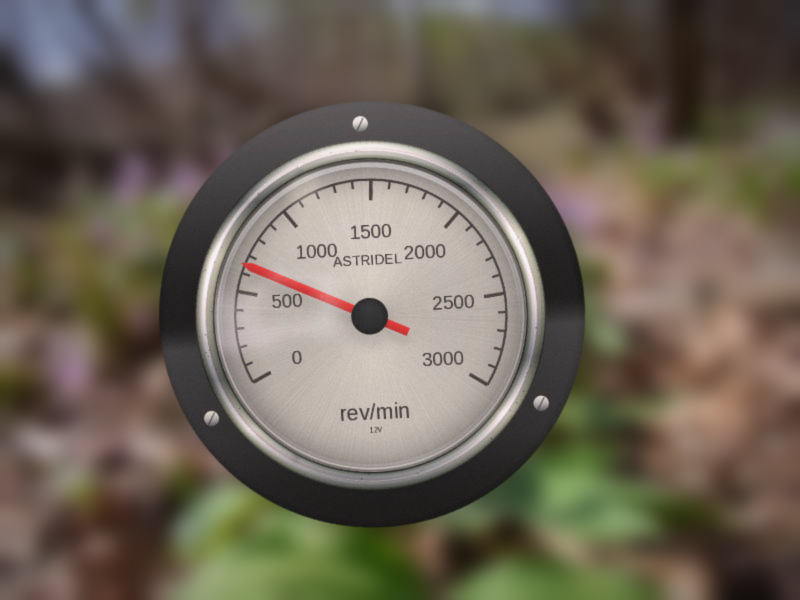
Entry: 650; rpm
